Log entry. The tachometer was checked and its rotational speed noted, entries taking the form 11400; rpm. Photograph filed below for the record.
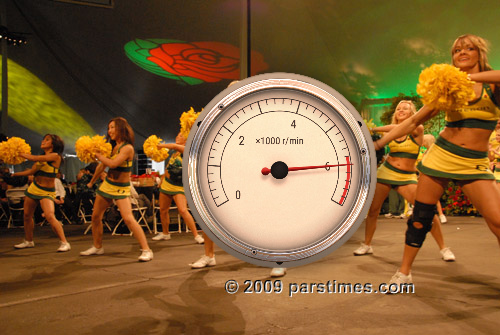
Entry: 6000; rpm
